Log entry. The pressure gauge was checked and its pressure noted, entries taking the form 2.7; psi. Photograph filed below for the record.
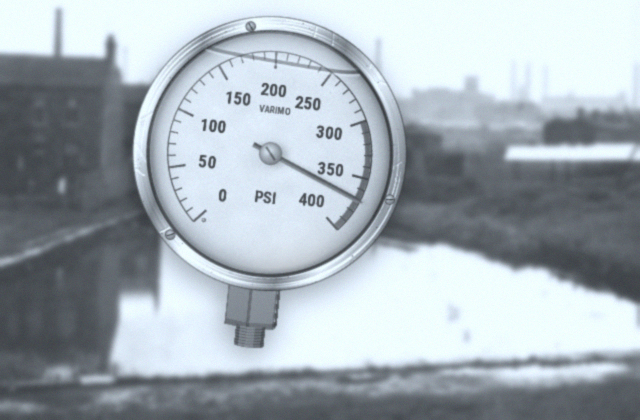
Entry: 370; psi
